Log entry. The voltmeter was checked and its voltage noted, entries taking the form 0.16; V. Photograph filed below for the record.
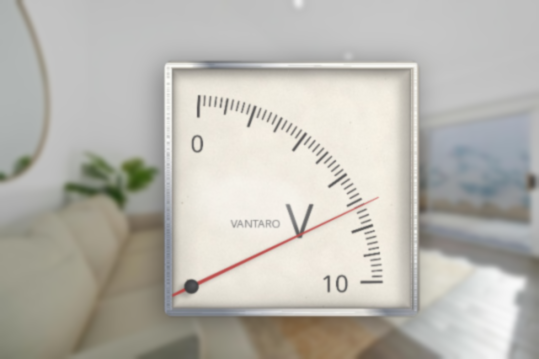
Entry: 7.2; V
